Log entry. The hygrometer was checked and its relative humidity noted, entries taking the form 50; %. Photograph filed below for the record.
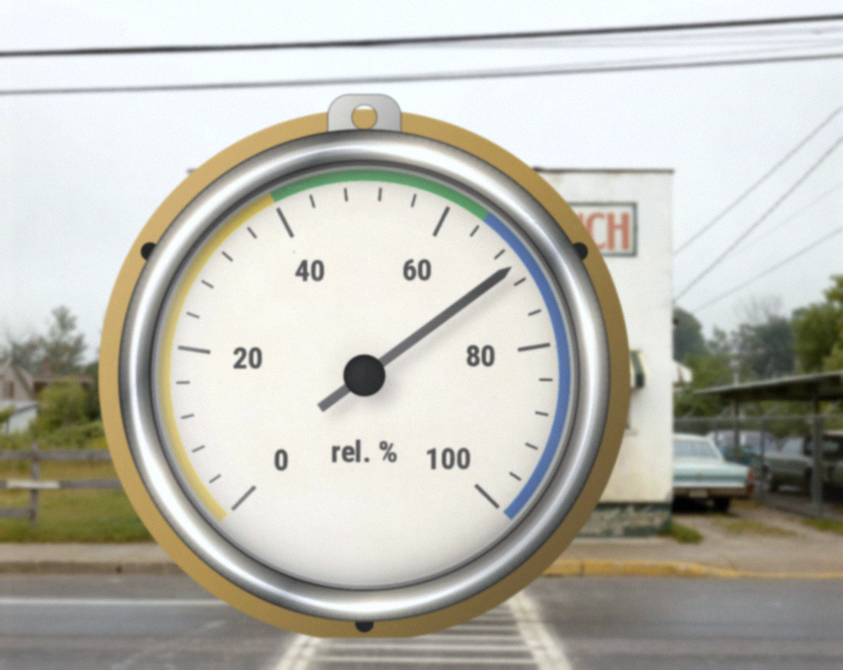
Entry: 70; %
